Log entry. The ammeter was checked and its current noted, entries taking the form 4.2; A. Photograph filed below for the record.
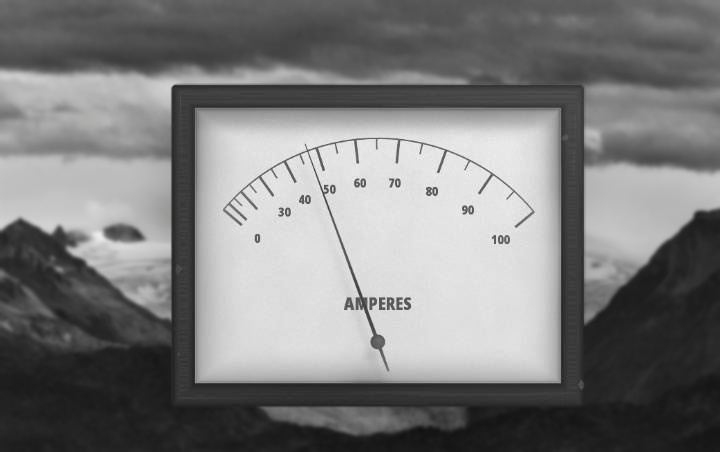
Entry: 47.5; A
